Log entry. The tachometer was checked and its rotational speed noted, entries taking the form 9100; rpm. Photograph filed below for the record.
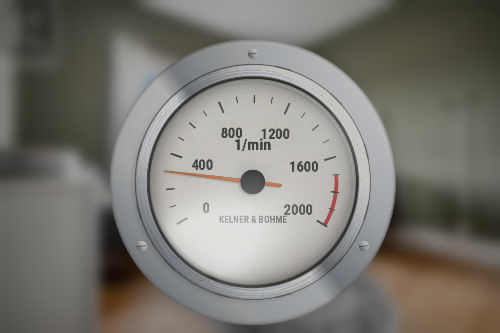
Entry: 300; rpm
